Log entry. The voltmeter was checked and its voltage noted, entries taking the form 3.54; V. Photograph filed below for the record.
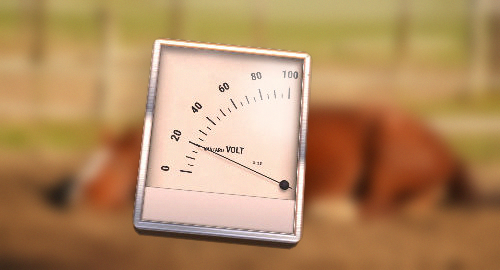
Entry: 20; V
